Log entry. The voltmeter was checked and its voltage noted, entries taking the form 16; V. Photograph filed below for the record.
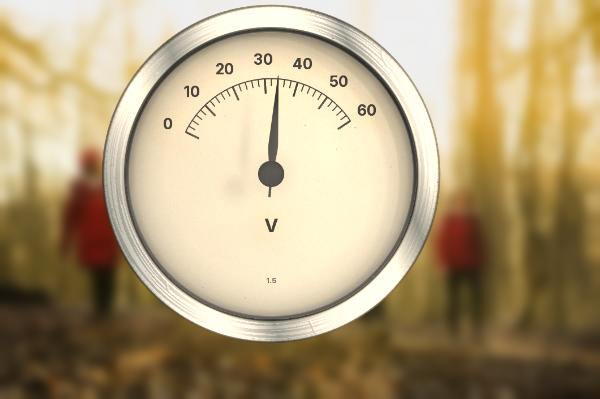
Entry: 34; V
